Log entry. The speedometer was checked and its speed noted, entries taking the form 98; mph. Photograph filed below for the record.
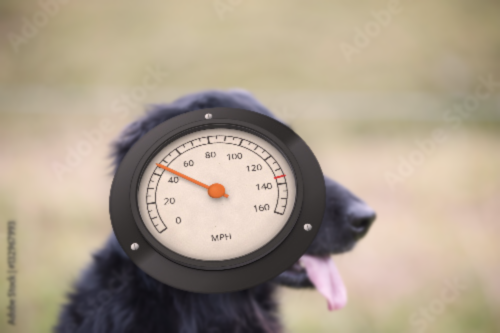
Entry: 45; mph
